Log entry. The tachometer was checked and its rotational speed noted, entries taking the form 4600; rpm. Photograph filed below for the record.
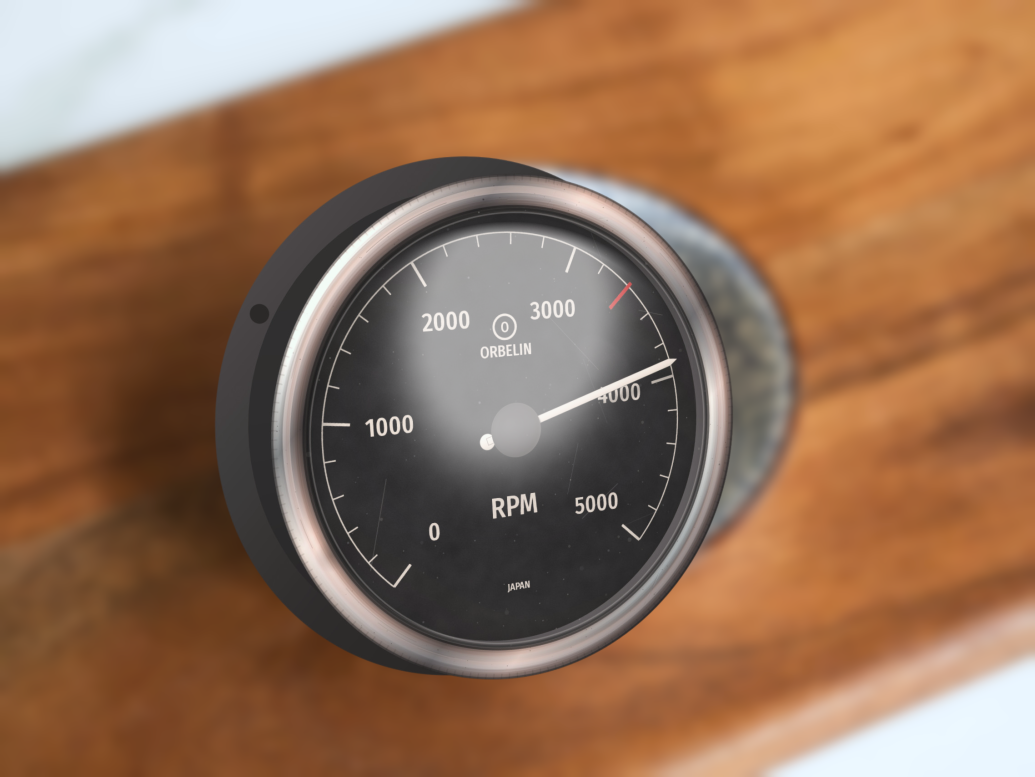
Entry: 3900; rpm
